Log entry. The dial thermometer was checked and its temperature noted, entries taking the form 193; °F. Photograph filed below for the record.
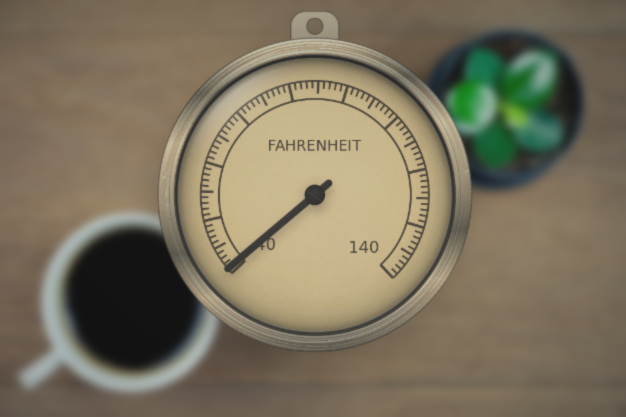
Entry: -38; °F
